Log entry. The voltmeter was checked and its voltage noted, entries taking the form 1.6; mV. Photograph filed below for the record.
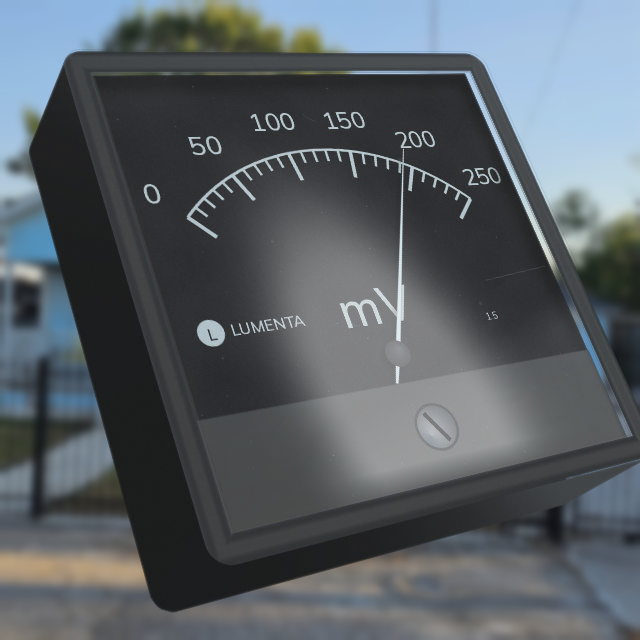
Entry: 190; mV
